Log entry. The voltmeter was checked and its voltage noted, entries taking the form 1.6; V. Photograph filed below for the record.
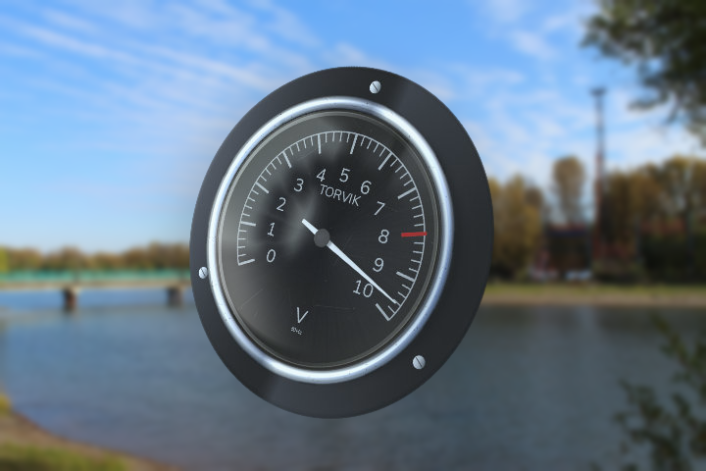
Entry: 9.6; V
